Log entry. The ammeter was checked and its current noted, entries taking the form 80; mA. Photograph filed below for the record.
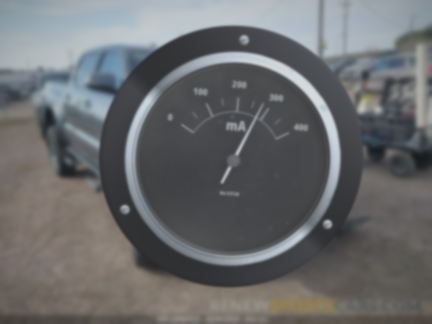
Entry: 275; mA
